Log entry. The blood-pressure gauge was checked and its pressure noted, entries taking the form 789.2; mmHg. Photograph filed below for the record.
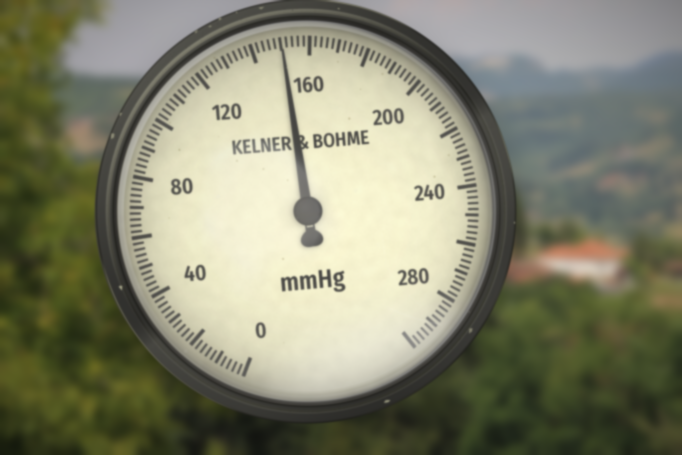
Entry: 150; mmHg
